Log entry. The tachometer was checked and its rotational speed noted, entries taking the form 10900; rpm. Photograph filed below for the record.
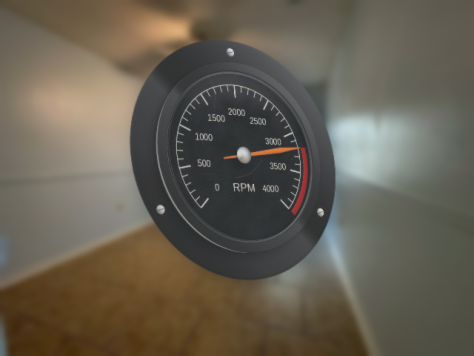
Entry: 3200; rpm
